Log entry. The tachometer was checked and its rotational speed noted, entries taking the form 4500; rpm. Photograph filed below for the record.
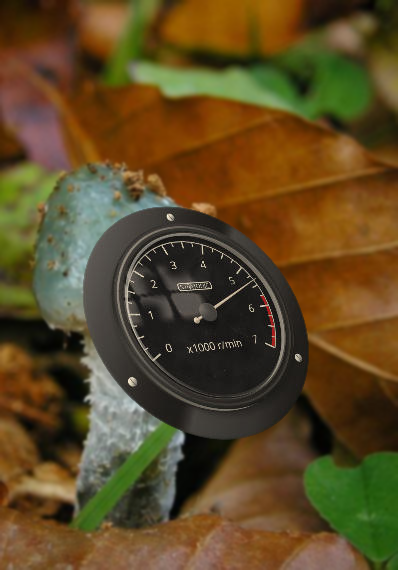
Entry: 5375; rpm
